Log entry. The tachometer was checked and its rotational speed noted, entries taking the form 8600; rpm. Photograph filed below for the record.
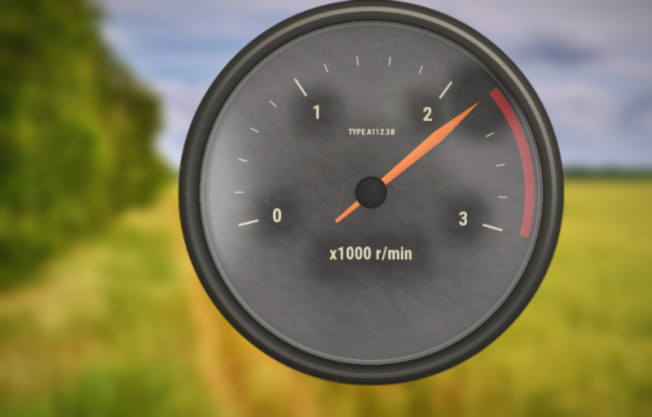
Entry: 2200; rpm
